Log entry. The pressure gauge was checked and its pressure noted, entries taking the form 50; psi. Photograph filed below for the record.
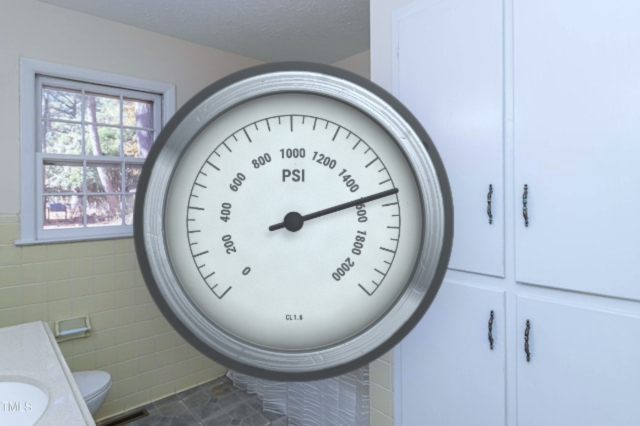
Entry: 1550; psi
